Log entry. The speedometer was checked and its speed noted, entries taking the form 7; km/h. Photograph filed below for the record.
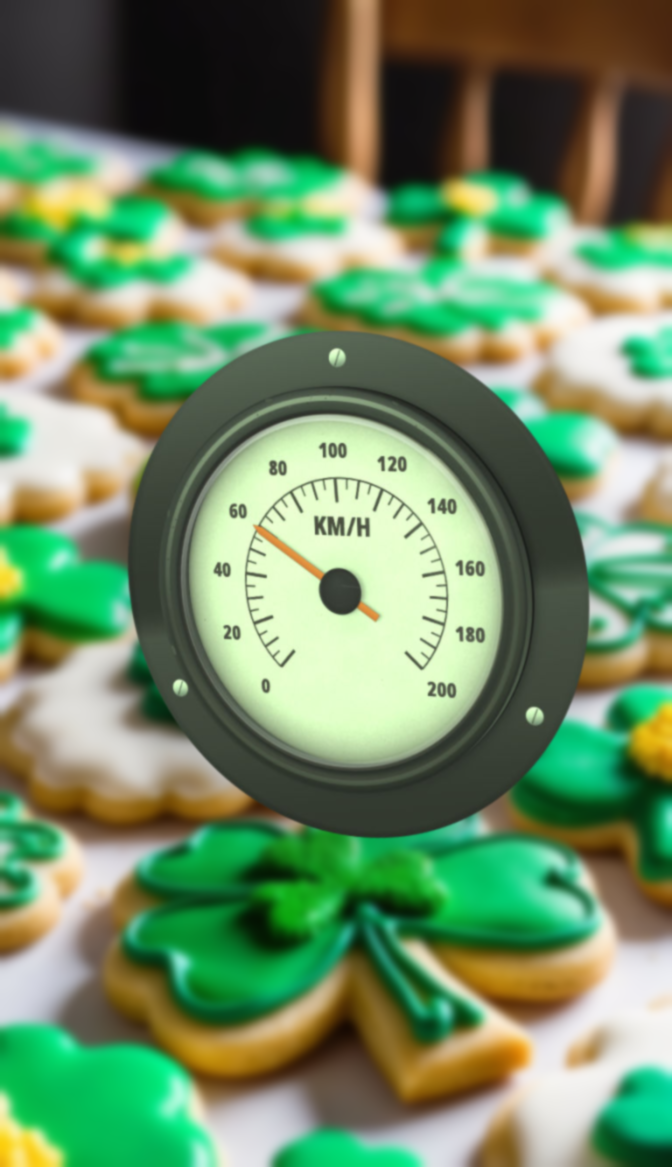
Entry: 60; km/h
